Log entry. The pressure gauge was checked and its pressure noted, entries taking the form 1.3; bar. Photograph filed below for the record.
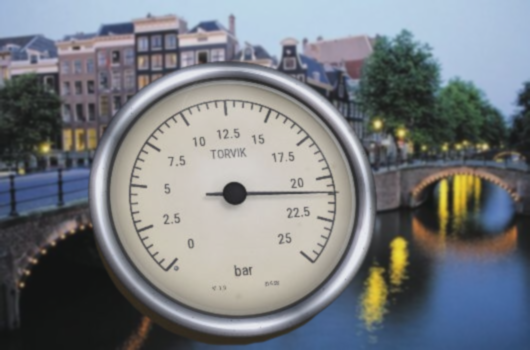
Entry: 21; bar
